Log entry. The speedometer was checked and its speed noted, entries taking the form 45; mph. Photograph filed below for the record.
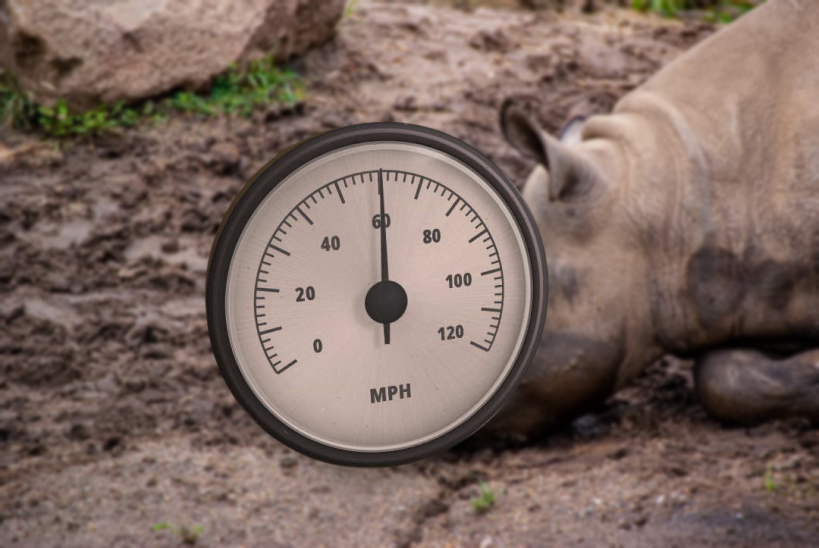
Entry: 60; mph
